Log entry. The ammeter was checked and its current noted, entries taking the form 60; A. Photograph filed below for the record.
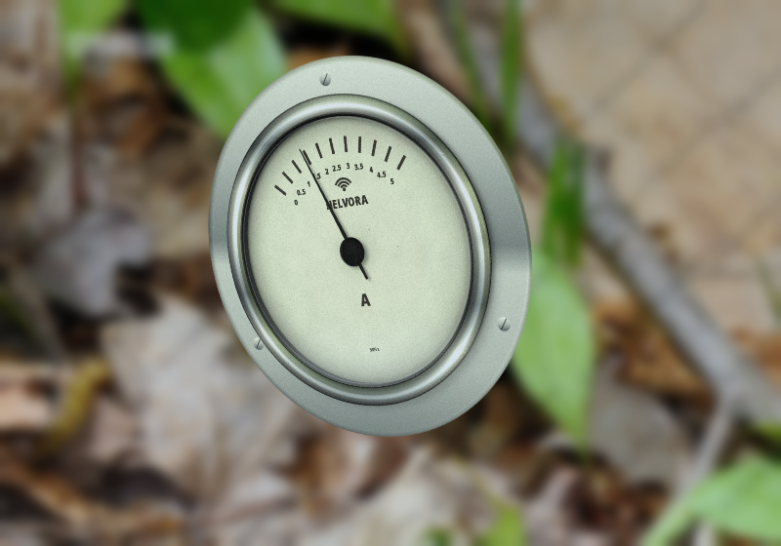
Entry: 1.5; A
